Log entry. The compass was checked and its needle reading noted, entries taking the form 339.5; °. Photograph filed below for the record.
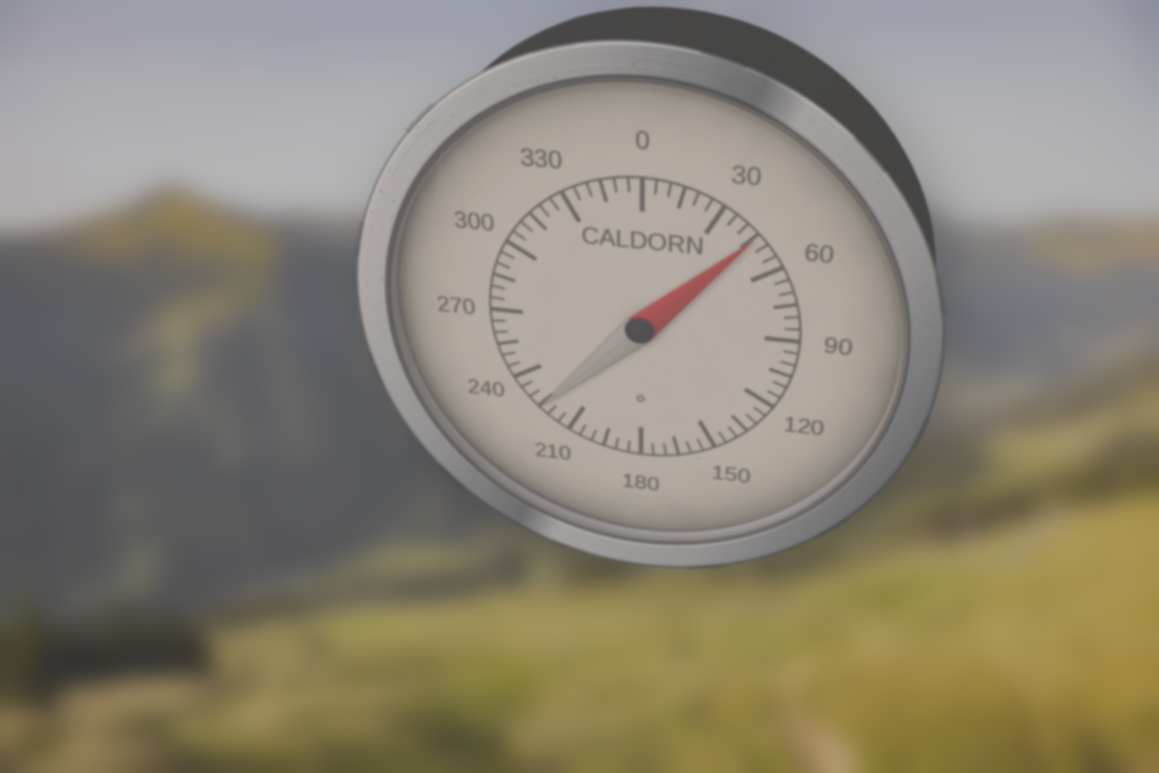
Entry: 45; °
